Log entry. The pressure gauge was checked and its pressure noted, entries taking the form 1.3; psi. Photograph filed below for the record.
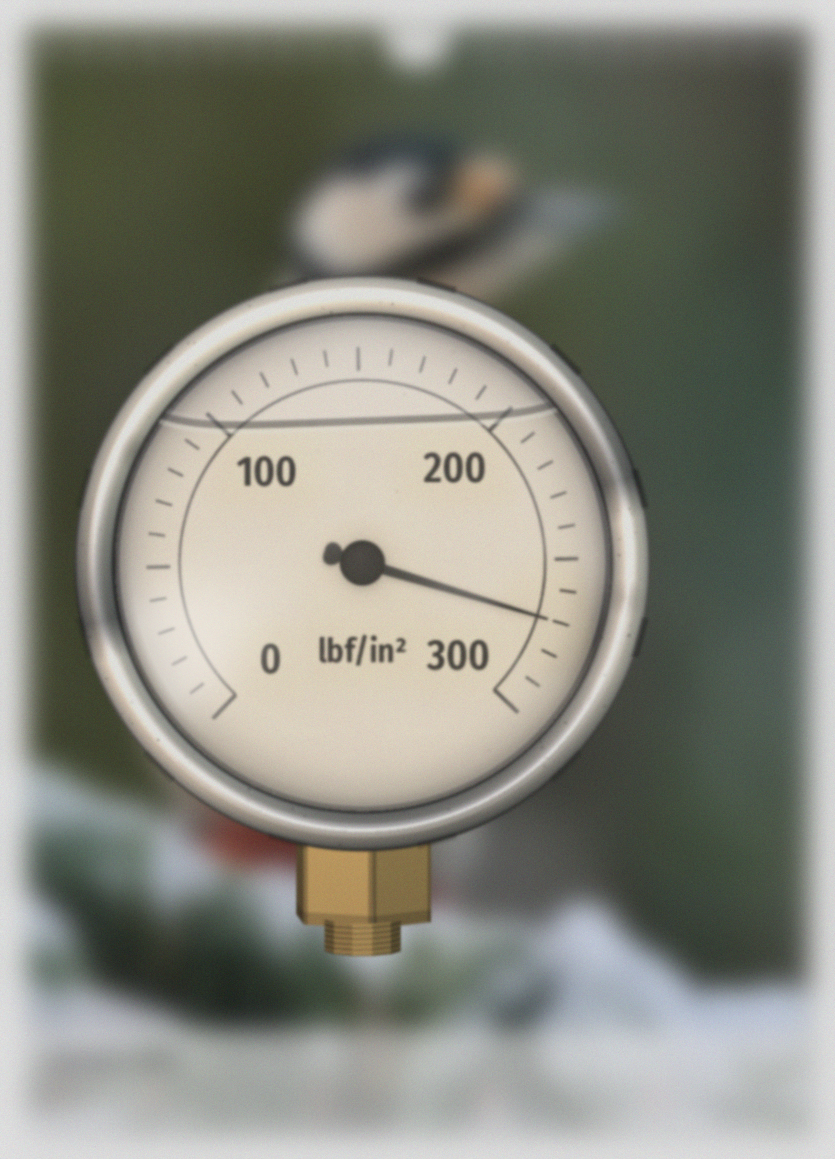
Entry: 270; psi
